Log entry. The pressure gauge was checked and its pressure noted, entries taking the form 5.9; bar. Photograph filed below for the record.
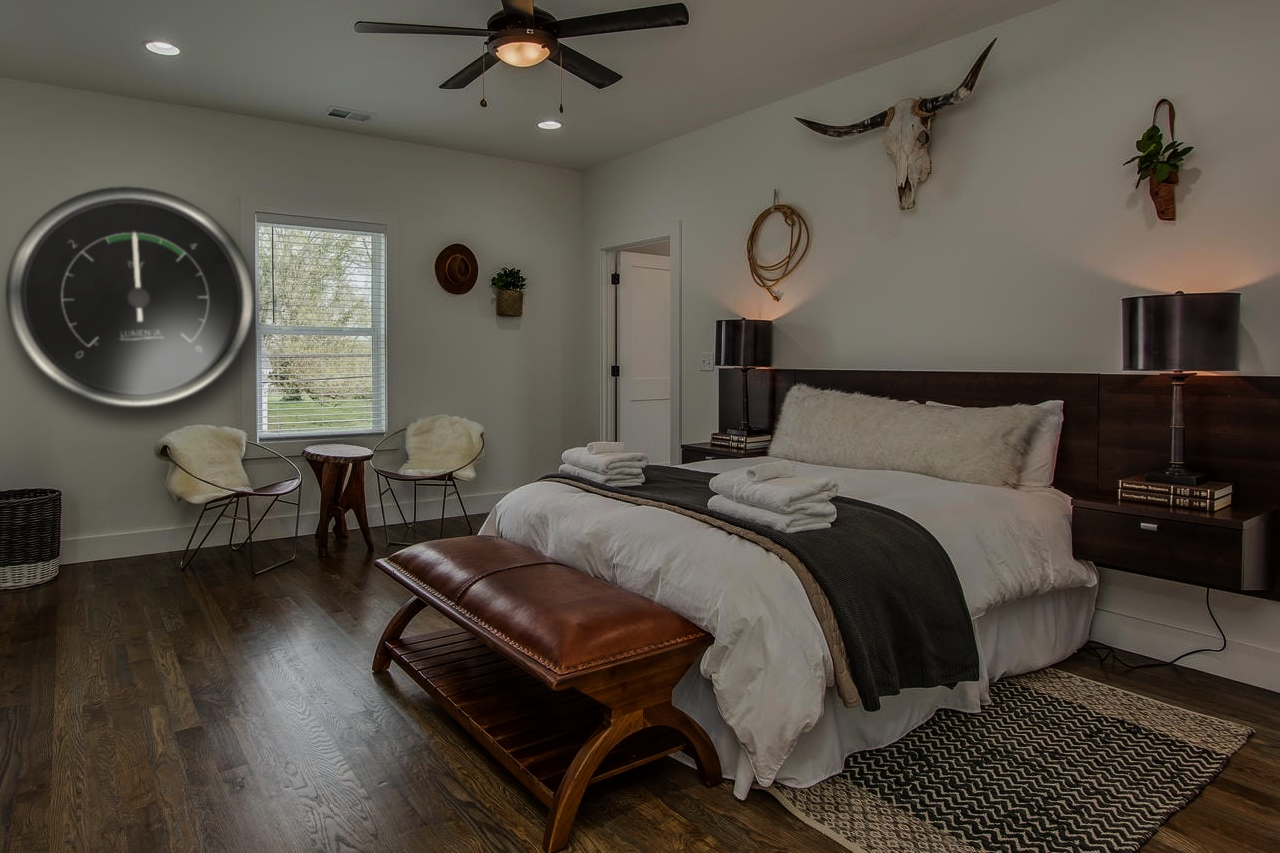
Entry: 3; bar
